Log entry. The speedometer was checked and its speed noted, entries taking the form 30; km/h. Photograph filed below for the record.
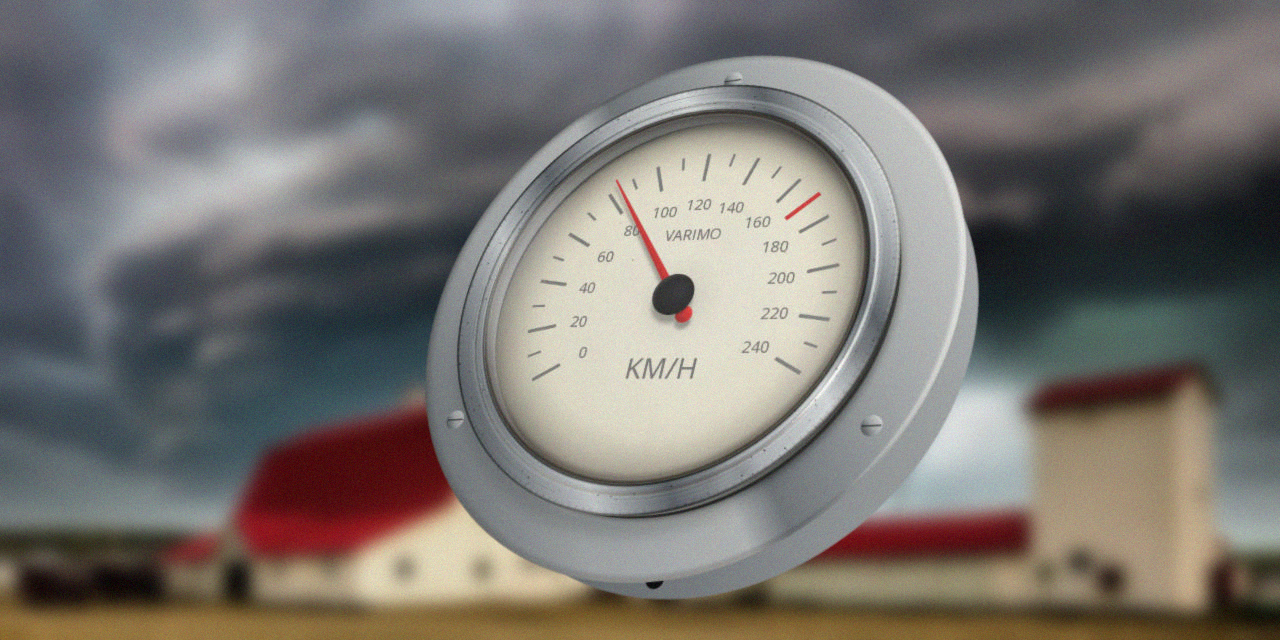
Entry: 85; km/h
